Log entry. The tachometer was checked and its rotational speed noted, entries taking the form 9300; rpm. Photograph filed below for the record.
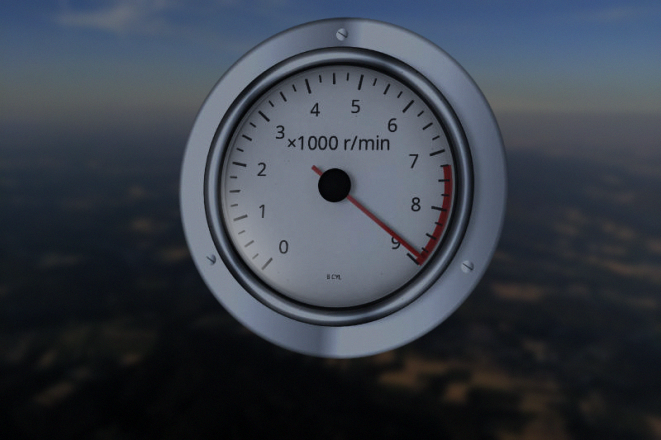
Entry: 8875; rpm
